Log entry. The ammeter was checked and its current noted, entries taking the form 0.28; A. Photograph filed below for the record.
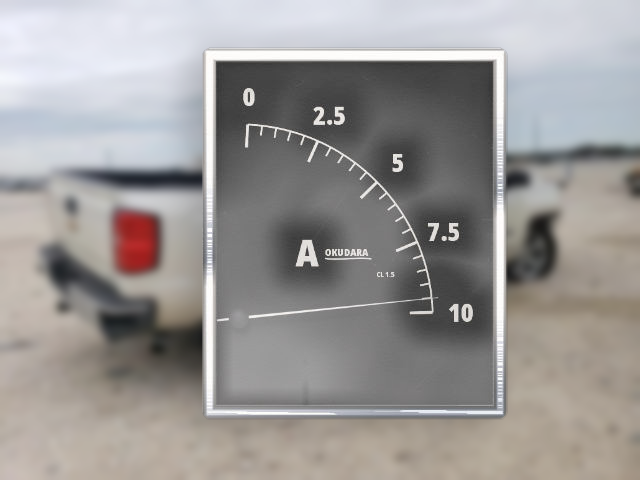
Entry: 9.5; A
